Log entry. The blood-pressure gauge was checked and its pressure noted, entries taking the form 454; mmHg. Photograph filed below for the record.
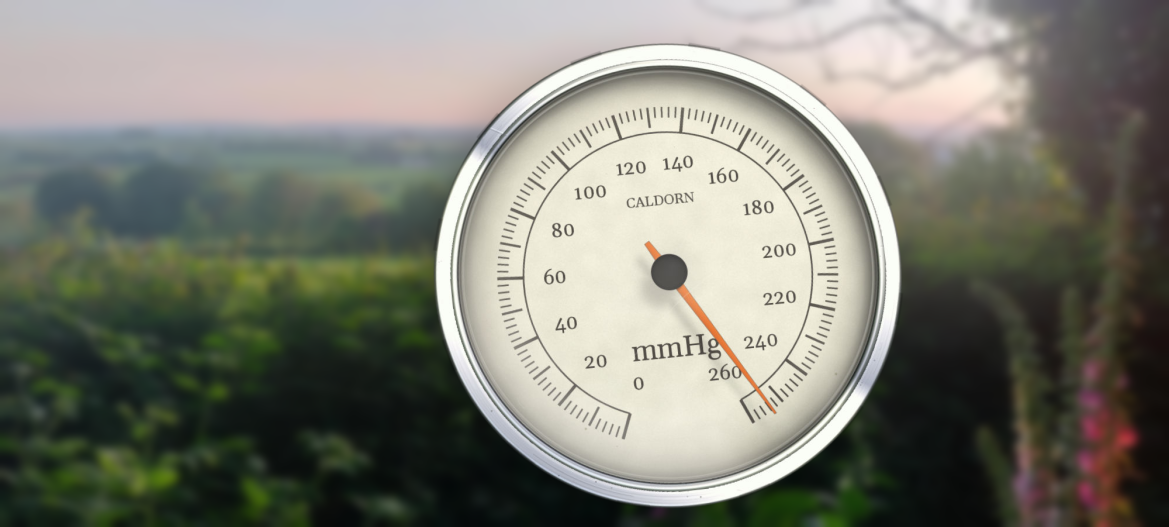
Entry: 254; mmHg
